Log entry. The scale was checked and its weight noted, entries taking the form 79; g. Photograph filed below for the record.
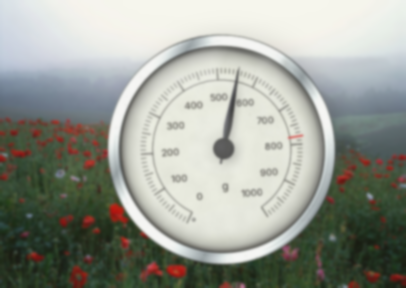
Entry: 550; g
